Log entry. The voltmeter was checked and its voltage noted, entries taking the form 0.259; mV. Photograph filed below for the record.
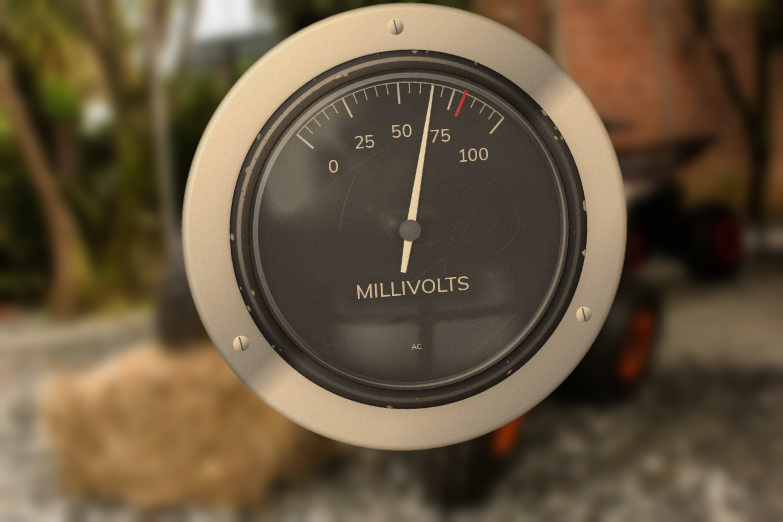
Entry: 65; mV
